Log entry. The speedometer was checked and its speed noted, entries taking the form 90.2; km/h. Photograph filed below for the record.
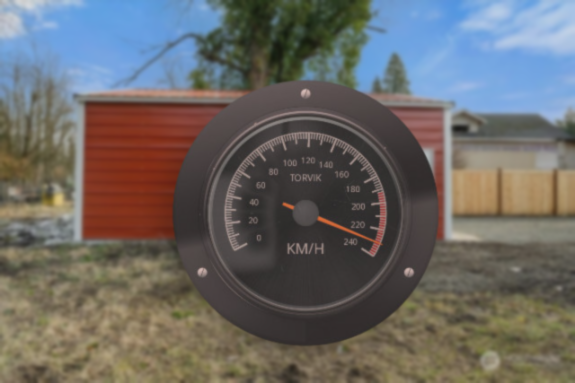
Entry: 230; km/h
